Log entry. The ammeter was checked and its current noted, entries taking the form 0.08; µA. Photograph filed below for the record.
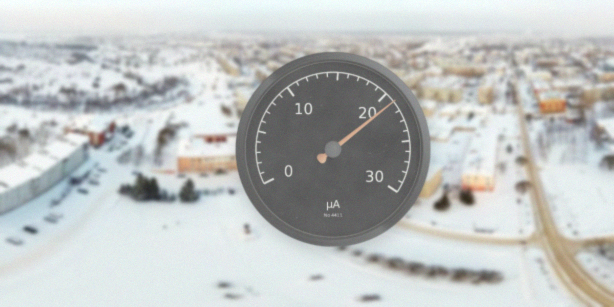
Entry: 21; µA
